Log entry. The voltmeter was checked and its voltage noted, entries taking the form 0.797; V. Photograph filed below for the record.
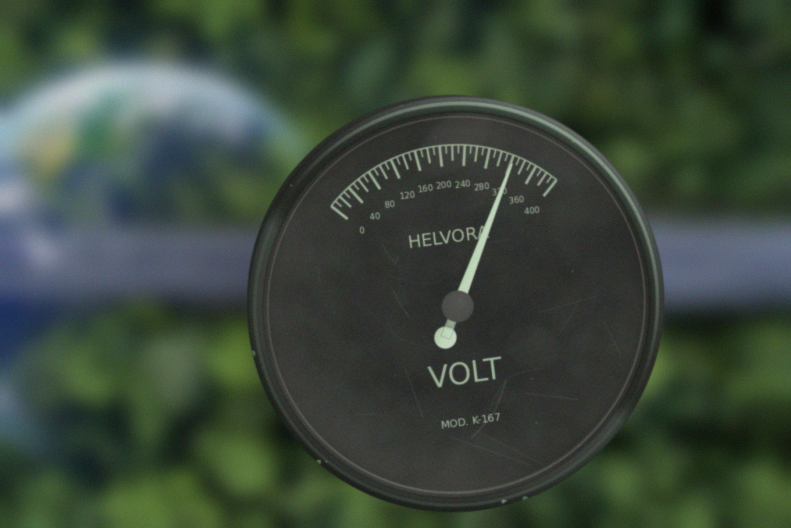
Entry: 320; V
